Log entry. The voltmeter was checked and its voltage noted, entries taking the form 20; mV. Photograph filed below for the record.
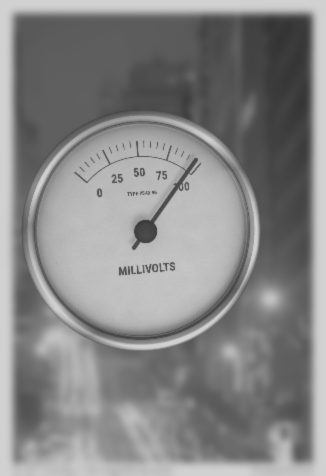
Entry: 95; mV
